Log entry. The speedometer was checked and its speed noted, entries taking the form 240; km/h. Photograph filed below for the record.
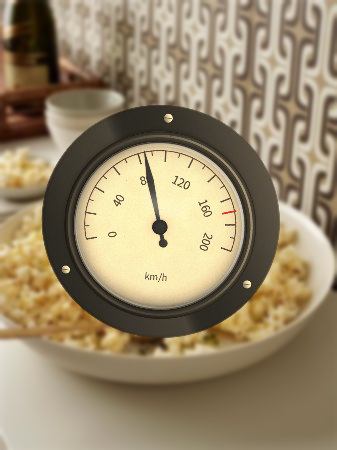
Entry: 85; km/h
